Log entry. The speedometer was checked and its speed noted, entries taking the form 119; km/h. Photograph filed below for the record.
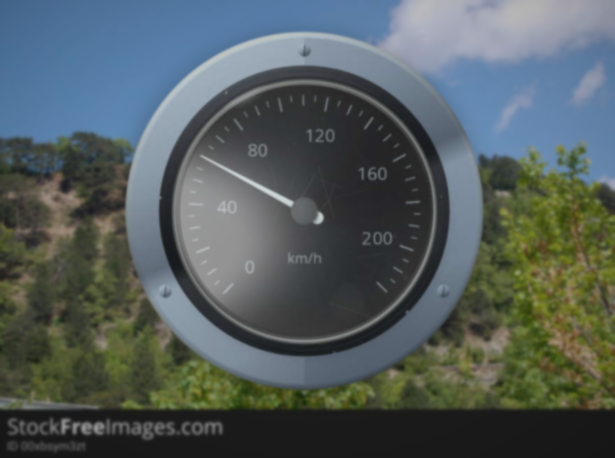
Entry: 60; km/h
